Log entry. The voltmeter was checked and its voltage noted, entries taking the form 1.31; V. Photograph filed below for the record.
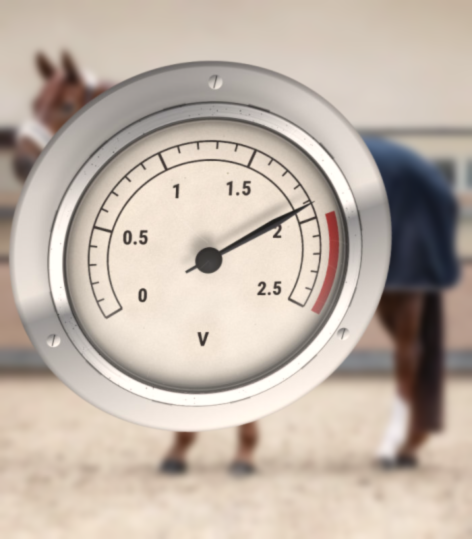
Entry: 1.9; V
